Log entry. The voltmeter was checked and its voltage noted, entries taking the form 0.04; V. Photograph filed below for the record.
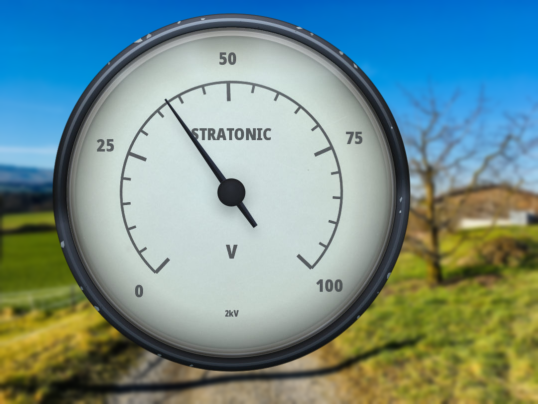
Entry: 37.5; V
